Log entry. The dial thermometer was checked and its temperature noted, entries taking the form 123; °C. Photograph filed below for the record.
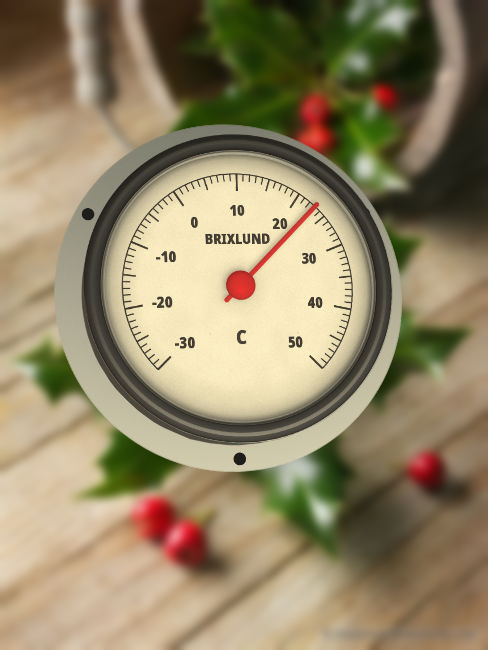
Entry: 23; °C
